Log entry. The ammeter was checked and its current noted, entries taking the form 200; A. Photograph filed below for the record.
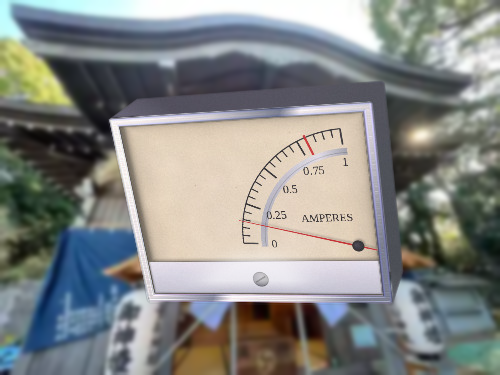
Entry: 0.15; A
